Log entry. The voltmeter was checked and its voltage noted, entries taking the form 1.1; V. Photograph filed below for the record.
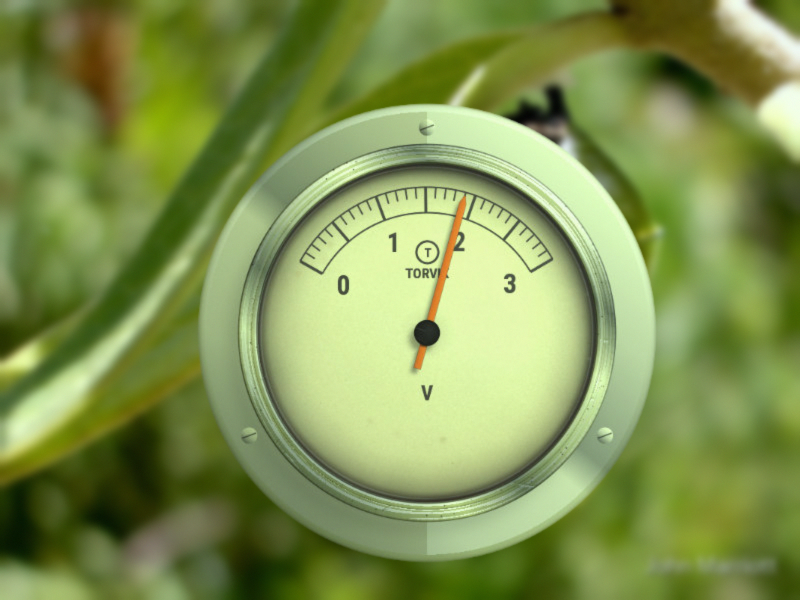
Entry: 1.9; V
